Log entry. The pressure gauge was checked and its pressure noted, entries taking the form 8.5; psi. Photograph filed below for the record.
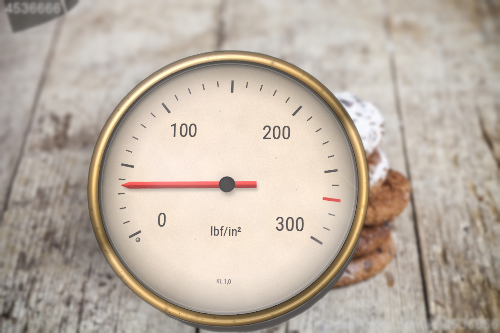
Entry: 35; psi
